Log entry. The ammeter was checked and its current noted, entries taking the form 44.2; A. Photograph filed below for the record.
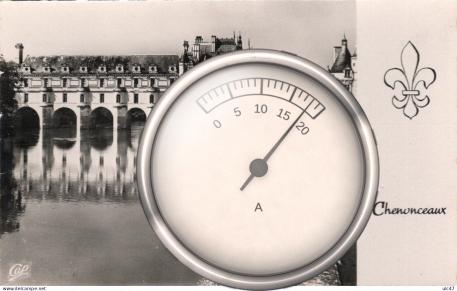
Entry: 18; A
